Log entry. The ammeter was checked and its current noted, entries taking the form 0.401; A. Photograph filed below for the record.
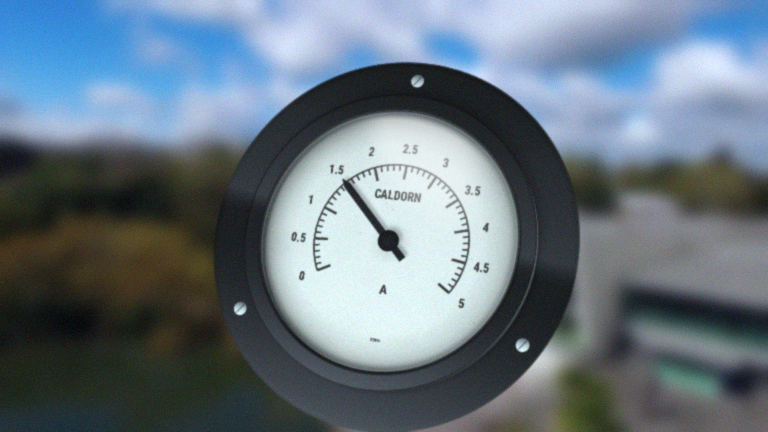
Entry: 1.5; A
